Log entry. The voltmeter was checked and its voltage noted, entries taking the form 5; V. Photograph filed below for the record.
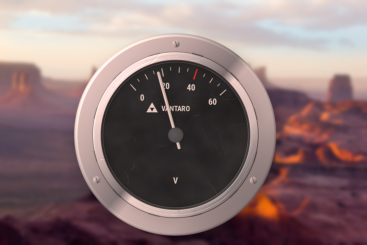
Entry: 17.5; V
